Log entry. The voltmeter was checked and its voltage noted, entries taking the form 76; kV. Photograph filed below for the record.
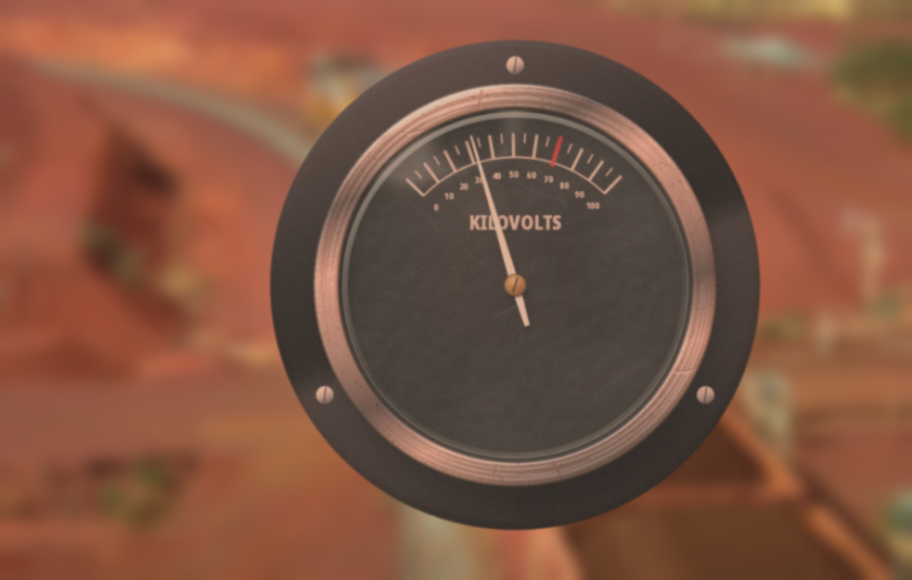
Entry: 32.5; kV
